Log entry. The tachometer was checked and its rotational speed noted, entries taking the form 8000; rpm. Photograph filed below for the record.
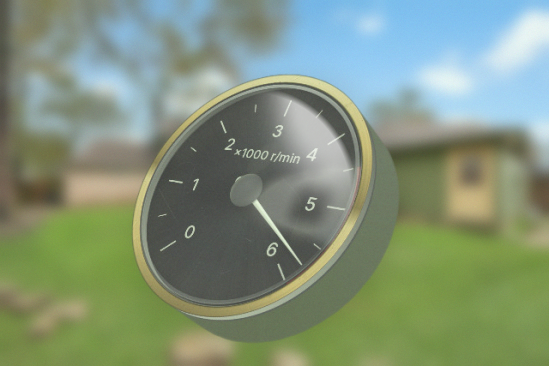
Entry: 5750; rpm
